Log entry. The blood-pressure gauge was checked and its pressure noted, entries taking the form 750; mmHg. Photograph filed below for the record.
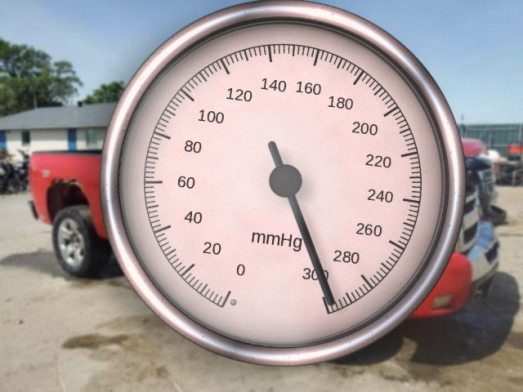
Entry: 298; mmHg
